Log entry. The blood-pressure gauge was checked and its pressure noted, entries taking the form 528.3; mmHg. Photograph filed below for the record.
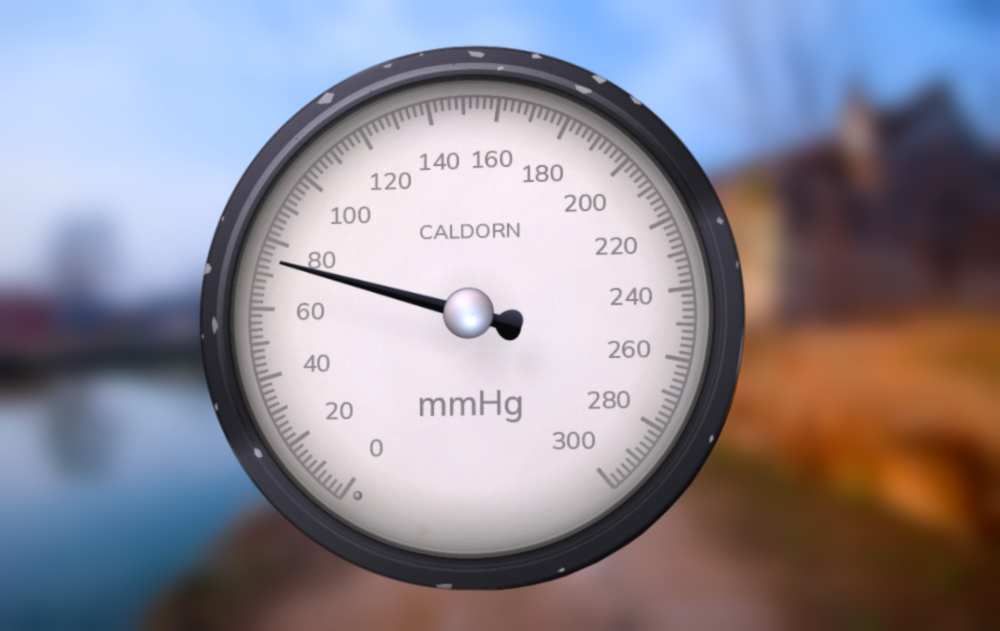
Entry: 74; mmHg
